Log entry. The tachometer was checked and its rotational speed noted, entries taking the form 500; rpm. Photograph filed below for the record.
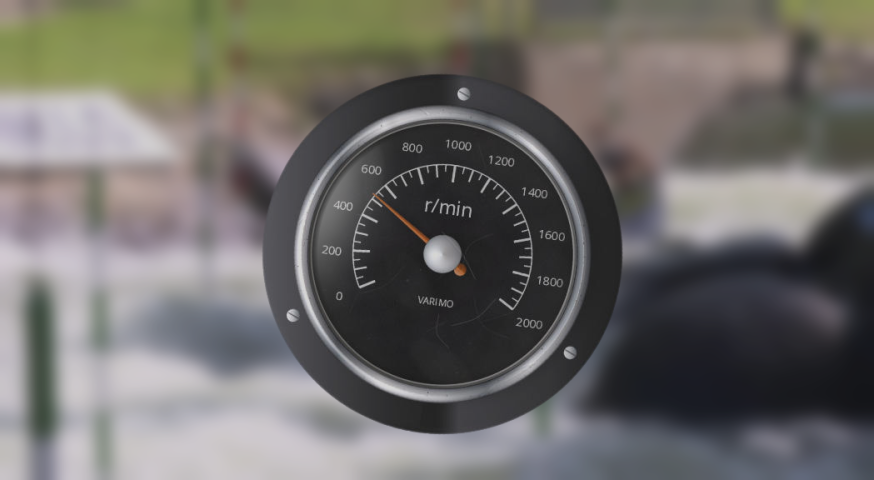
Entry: 525; rpm
